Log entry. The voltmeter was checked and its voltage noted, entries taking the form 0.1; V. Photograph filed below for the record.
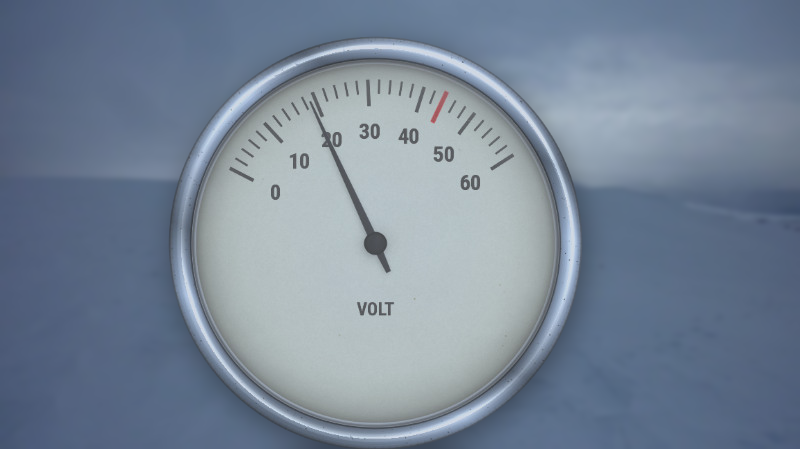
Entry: 19; V
